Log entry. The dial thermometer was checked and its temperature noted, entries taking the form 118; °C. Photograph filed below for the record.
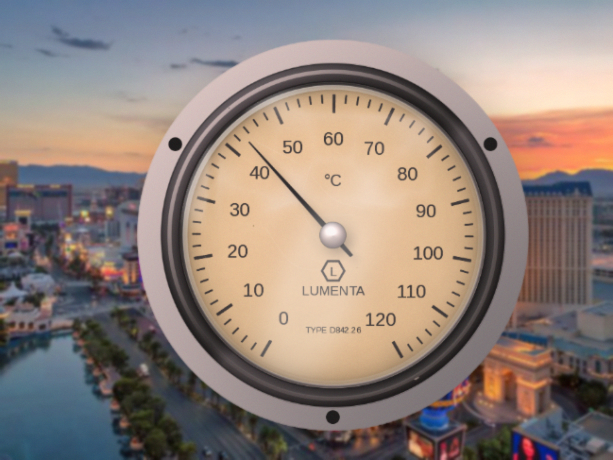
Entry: 43; °C
